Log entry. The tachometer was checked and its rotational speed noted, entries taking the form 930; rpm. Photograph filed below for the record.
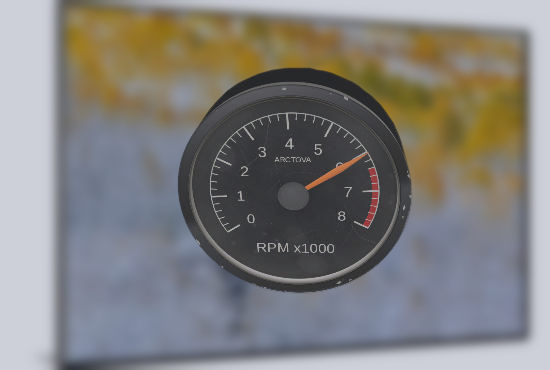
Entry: 6000; rpm
